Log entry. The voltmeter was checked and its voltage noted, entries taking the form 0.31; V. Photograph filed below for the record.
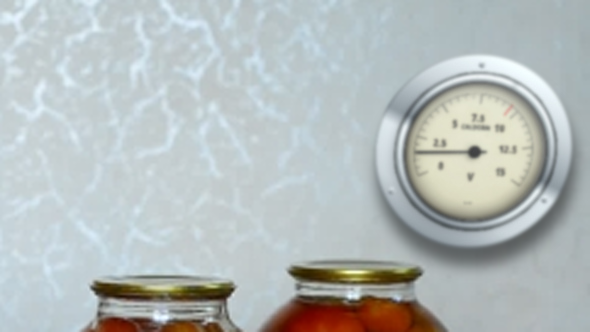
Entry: 1.5; V
